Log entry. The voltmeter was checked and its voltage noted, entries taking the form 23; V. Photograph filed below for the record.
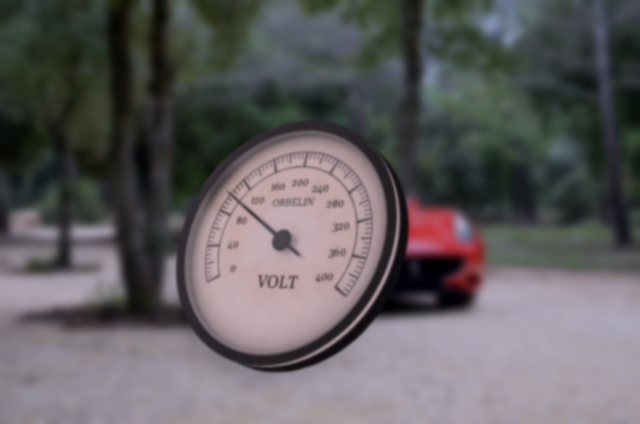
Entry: 100; V
